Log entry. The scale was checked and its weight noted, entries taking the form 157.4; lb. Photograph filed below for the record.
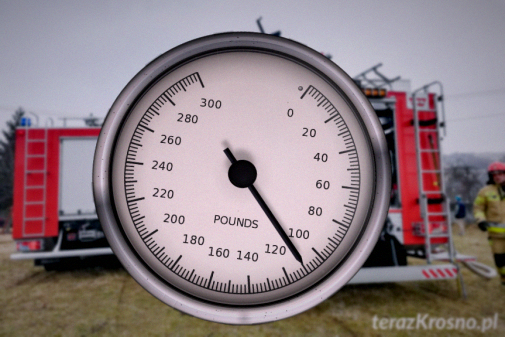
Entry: 110; lb
